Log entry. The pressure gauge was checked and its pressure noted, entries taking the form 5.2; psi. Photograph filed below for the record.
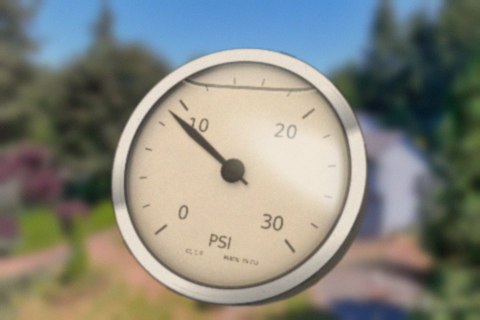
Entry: 9; psi
